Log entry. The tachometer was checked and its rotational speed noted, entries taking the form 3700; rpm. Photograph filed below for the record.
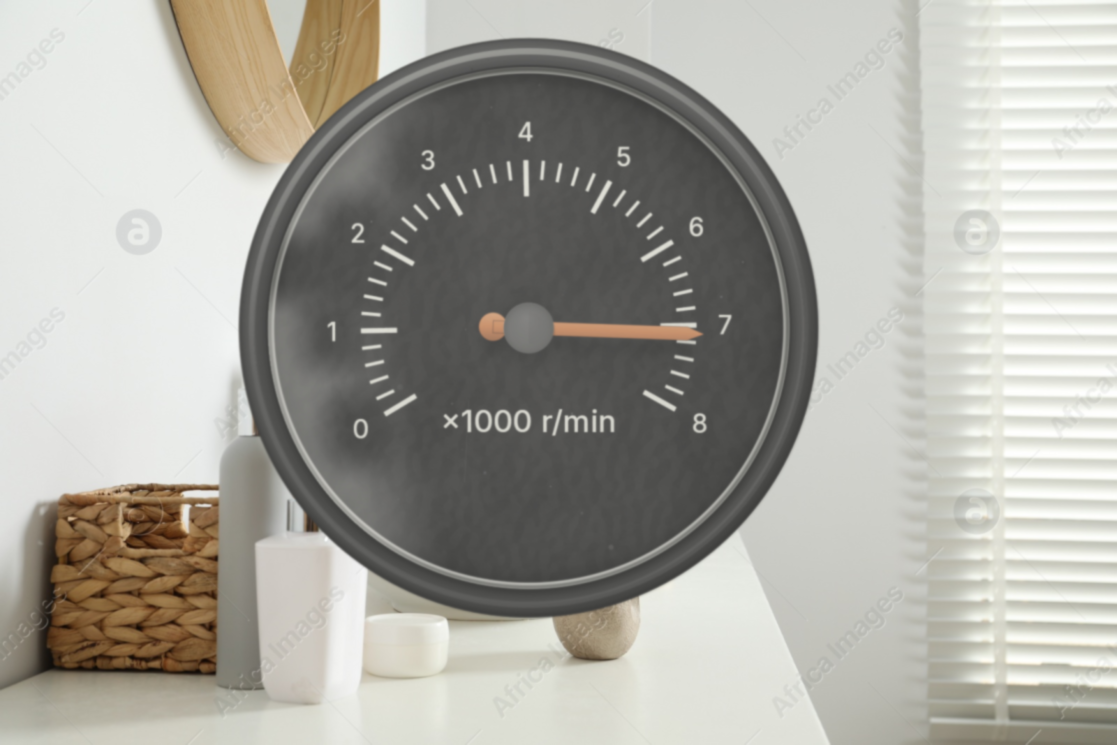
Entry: 7100; rpm
